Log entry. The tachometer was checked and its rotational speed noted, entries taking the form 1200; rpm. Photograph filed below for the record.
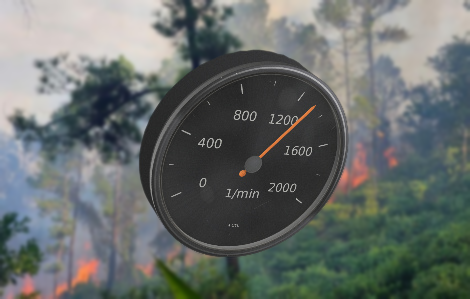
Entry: 1300; rpm
